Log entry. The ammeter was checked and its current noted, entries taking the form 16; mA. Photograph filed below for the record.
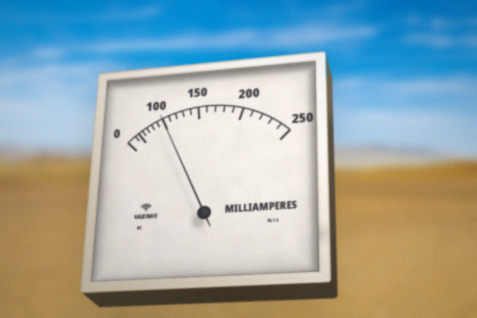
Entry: 100; mA
